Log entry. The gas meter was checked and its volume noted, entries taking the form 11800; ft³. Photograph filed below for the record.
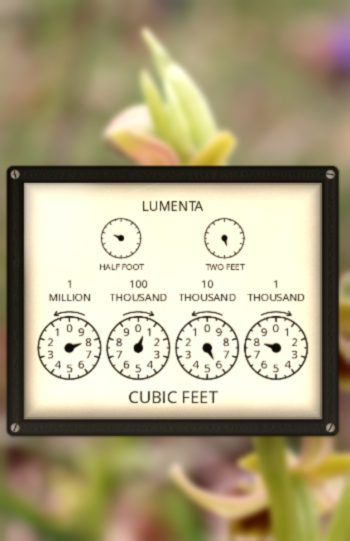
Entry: 805800; ft³
